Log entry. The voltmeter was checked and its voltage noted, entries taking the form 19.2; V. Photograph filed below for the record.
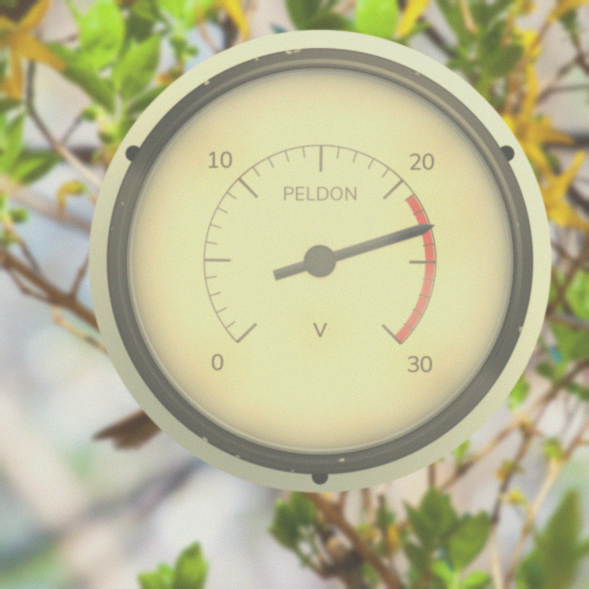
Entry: 23; V
